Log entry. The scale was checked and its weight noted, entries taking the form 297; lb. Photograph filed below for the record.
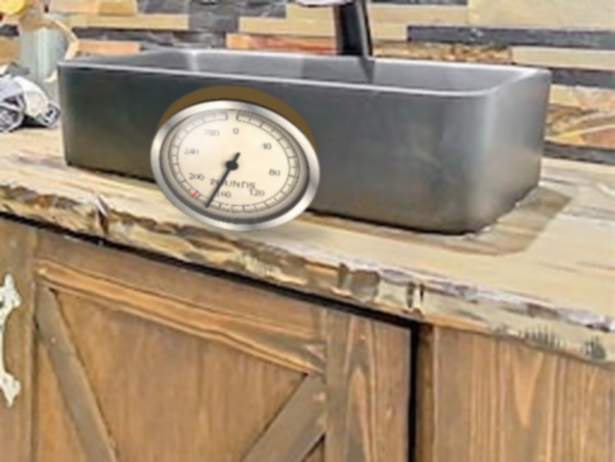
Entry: 170; lb
